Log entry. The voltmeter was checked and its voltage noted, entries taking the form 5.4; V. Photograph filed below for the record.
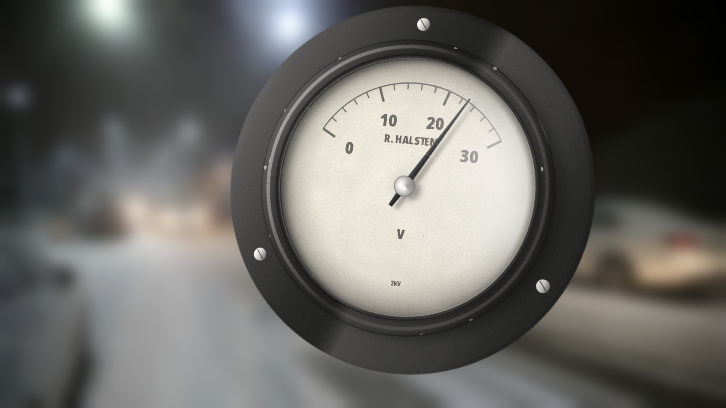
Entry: 23; V
